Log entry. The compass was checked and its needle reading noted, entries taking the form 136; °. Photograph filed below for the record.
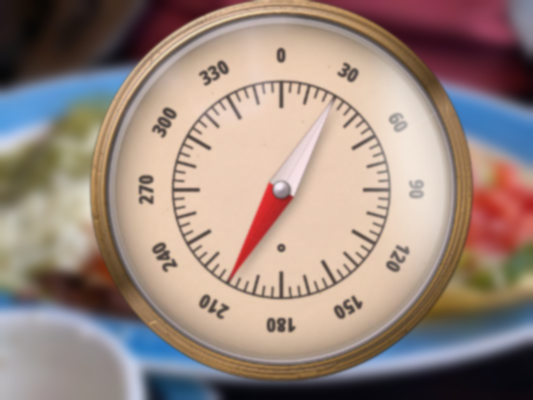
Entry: 210; °
